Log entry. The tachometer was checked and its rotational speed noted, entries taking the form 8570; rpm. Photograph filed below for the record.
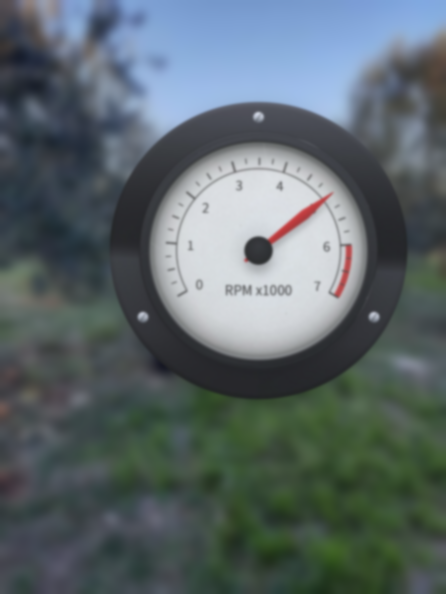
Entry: 5000; rpm
